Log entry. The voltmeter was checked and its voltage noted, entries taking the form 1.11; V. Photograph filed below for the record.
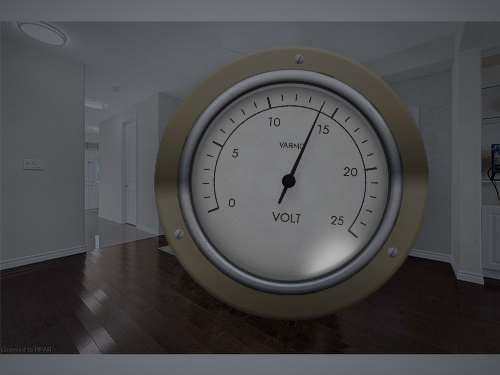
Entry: 14; V
